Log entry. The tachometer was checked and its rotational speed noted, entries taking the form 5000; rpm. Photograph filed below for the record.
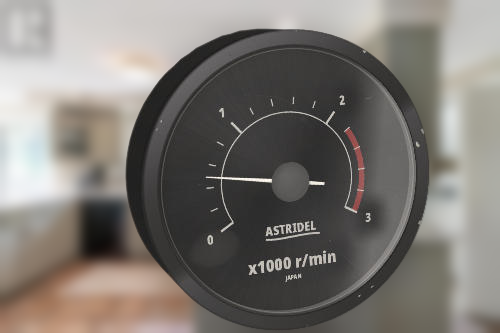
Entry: 500; rpm
